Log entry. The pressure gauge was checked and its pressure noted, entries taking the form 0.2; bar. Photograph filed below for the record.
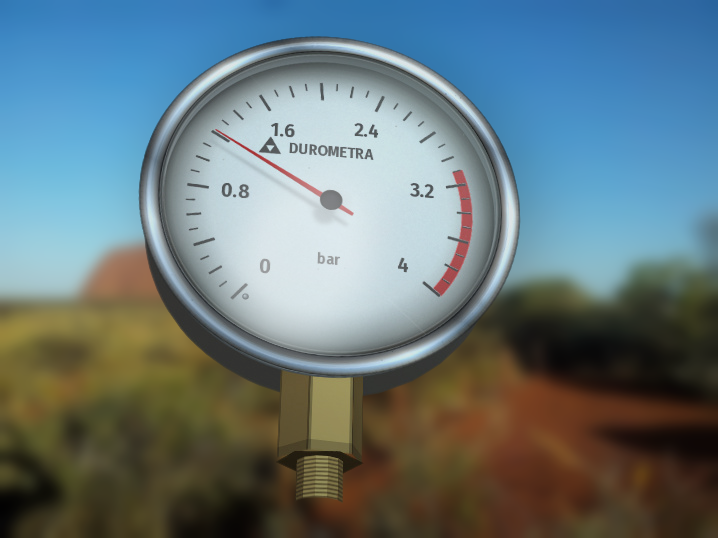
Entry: 1.2; bar
